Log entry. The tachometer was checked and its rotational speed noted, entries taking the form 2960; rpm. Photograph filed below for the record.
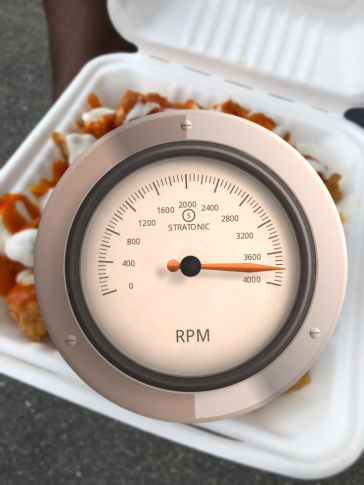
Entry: 3800; rpm
